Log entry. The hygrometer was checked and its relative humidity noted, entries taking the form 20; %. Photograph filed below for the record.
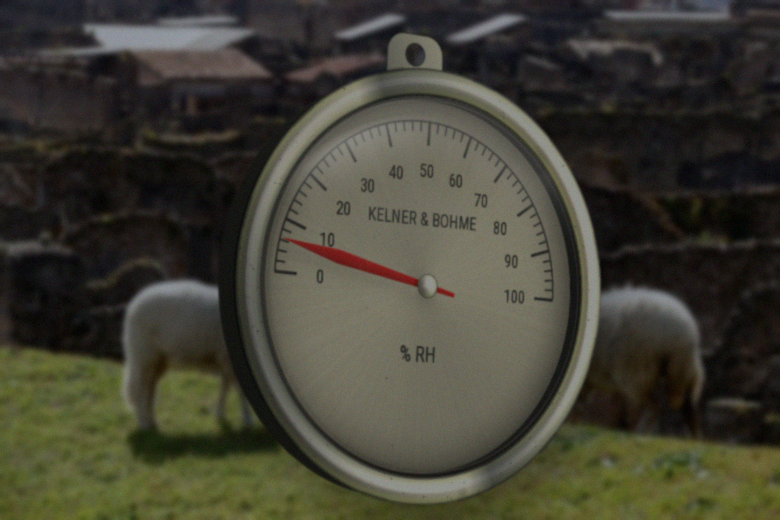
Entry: 6; %
